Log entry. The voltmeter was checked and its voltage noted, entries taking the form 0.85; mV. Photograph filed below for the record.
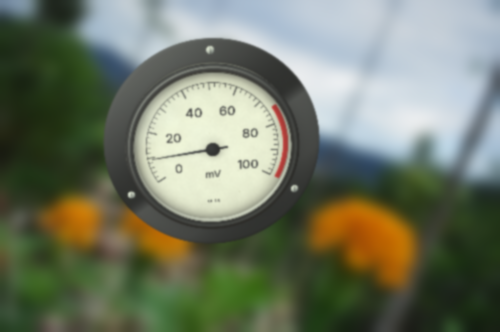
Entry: 10; mV
